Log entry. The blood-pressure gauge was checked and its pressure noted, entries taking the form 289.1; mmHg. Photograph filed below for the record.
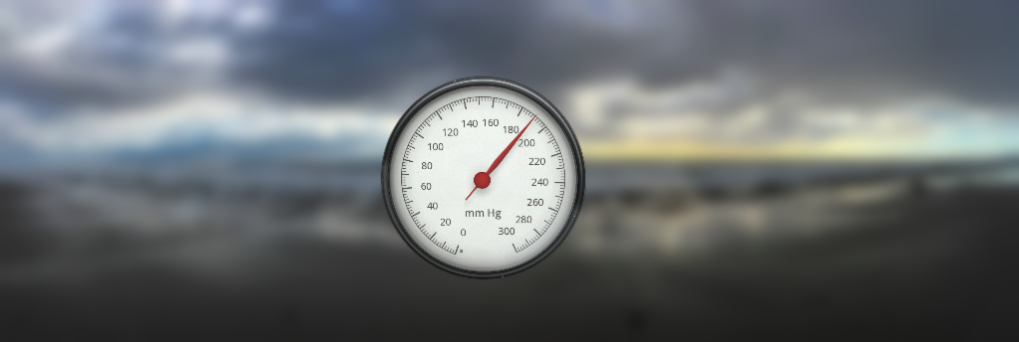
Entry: 190; mmHg
